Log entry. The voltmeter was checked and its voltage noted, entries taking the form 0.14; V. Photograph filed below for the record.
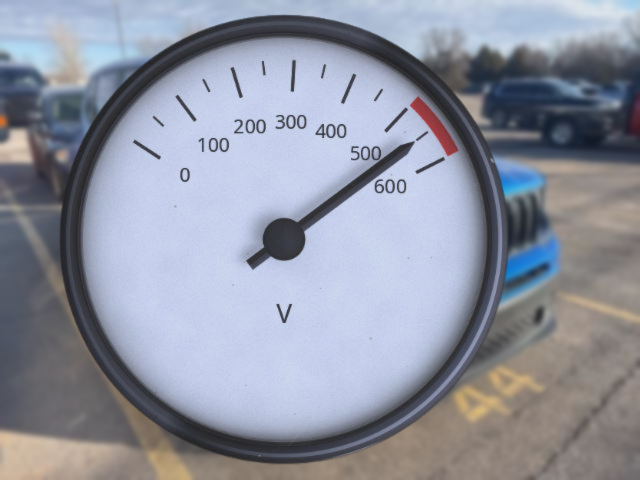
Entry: 550; V
